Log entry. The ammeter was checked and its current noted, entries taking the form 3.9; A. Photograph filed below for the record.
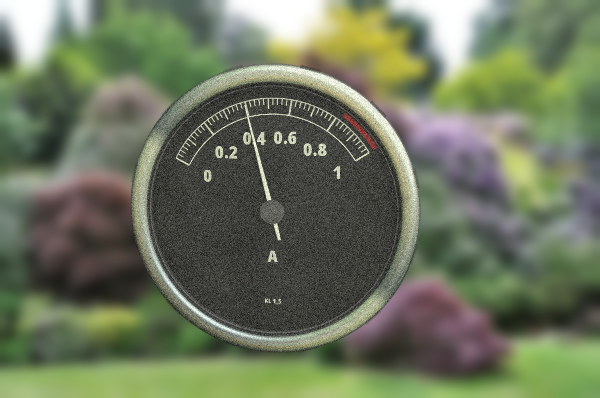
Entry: 0.4; A
